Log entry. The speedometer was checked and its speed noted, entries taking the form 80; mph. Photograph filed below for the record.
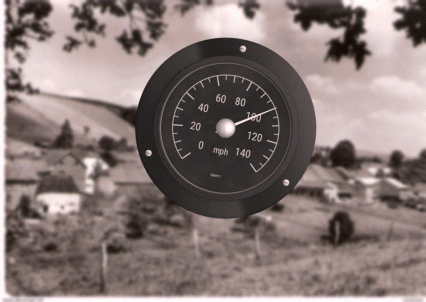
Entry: 100; mph
